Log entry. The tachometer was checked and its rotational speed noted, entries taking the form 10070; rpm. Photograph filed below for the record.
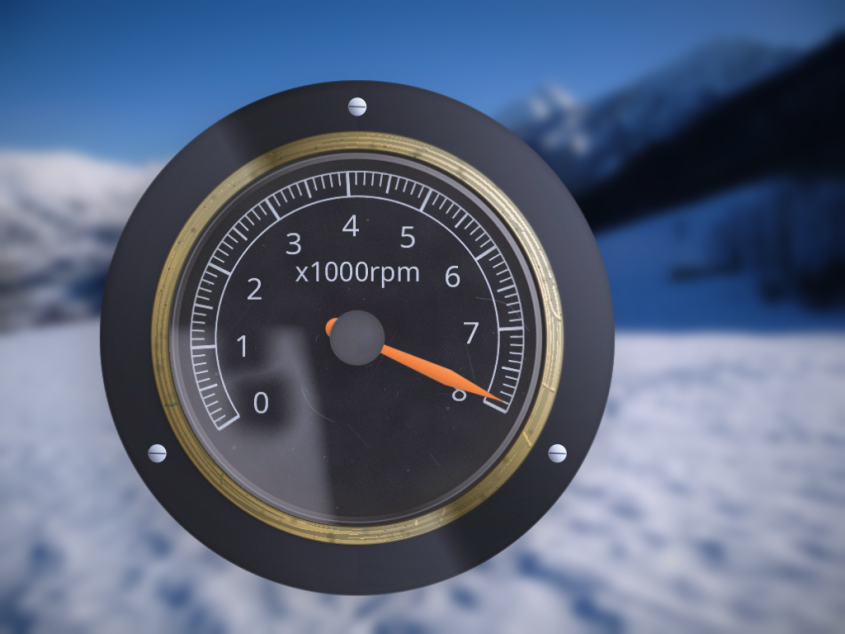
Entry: 7900; rpm
